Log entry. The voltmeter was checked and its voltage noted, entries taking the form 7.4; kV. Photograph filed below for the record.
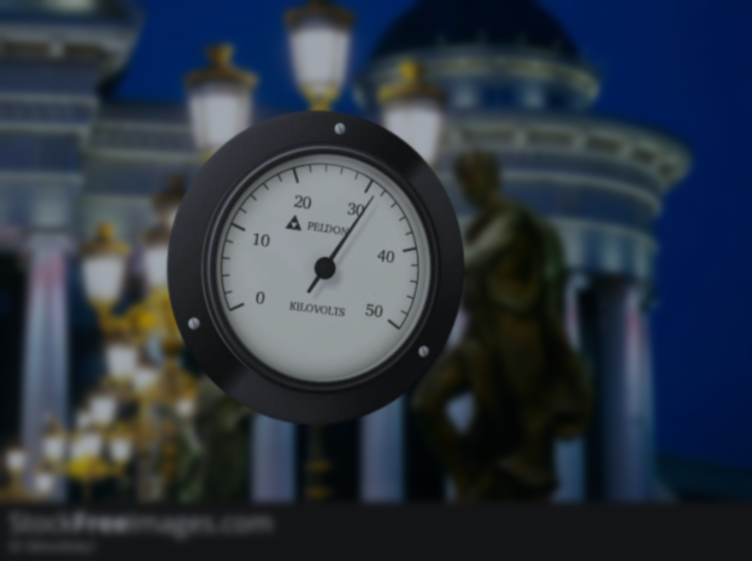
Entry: 31; kV
